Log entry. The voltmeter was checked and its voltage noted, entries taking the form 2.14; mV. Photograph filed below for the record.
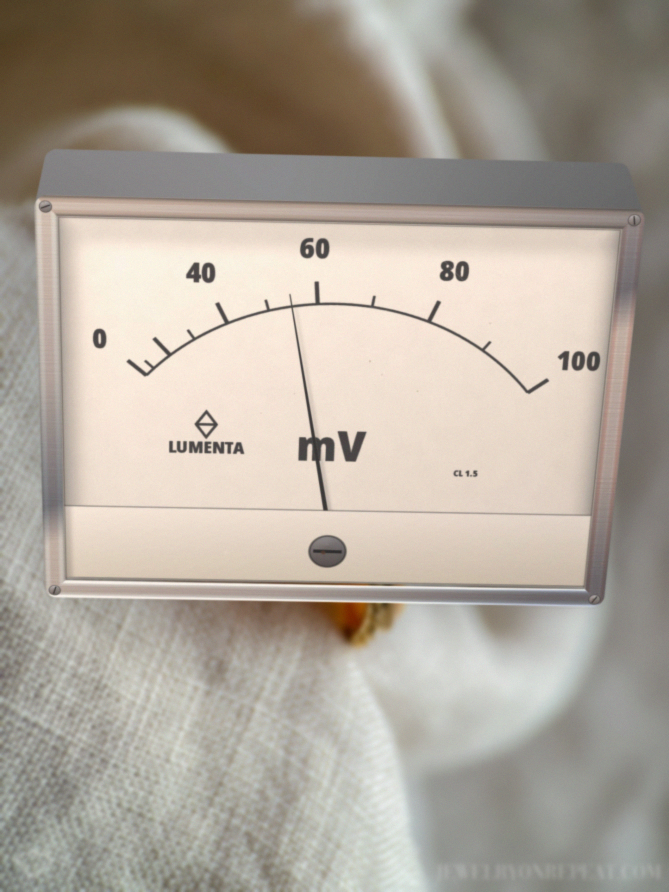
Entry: 55; mV
